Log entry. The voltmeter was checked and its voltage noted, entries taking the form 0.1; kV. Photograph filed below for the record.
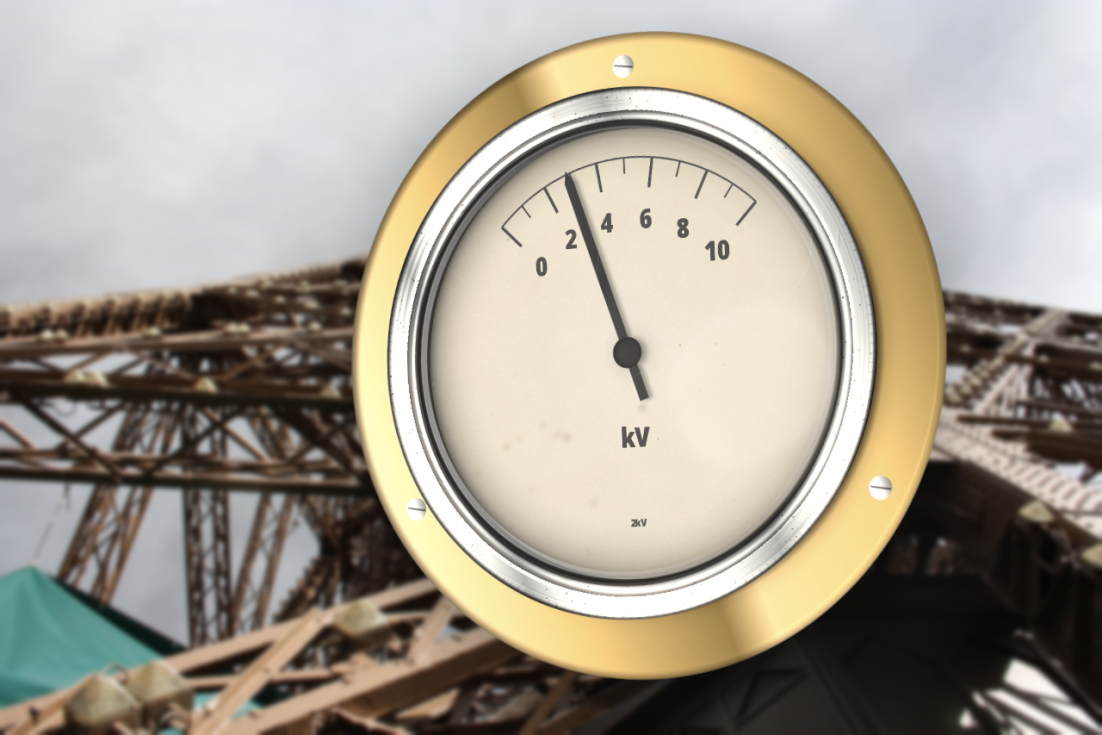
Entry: 3; kV
